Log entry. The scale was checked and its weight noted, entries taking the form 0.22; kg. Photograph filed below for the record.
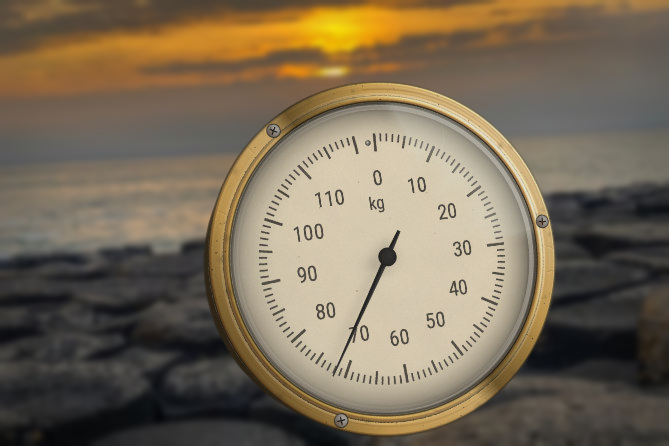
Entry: 72; kg
